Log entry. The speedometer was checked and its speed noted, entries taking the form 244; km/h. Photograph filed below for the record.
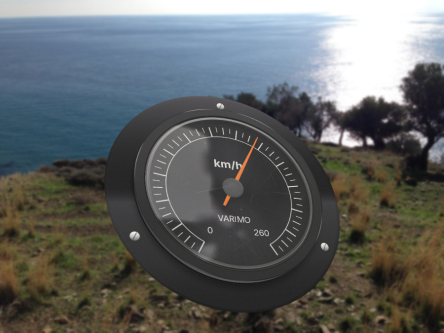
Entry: 155; km/h
